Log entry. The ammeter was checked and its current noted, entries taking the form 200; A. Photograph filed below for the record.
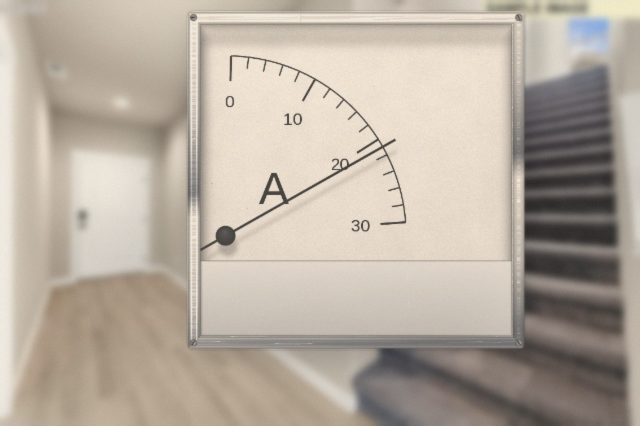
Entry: 21; A
